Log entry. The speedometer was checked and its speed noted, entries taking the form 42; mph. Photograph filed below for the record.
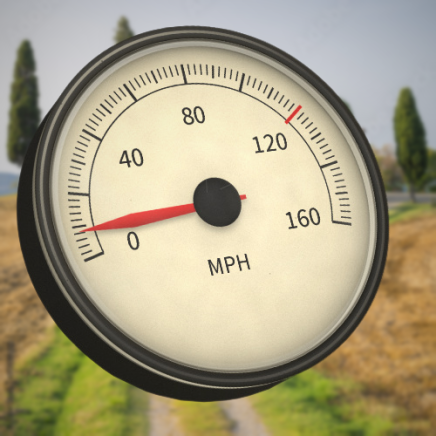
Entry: 8; mph
